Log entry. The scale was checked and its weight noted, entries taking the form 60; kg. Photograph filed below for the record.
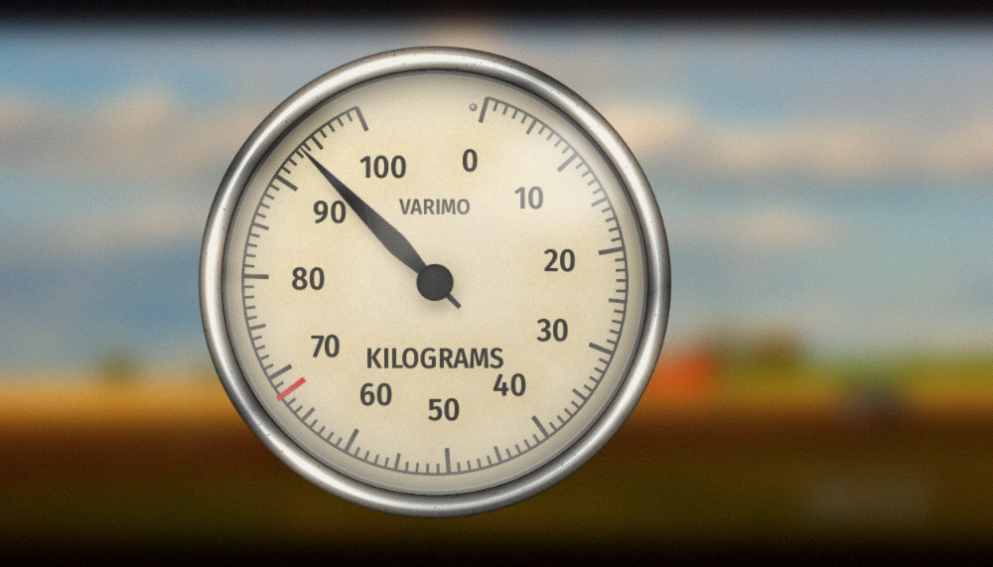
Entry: 93.5; kg
